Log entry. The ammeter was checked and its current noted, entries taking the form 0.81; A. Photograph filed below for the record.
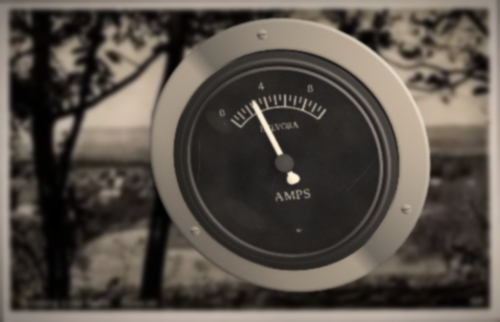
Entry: 3; A
